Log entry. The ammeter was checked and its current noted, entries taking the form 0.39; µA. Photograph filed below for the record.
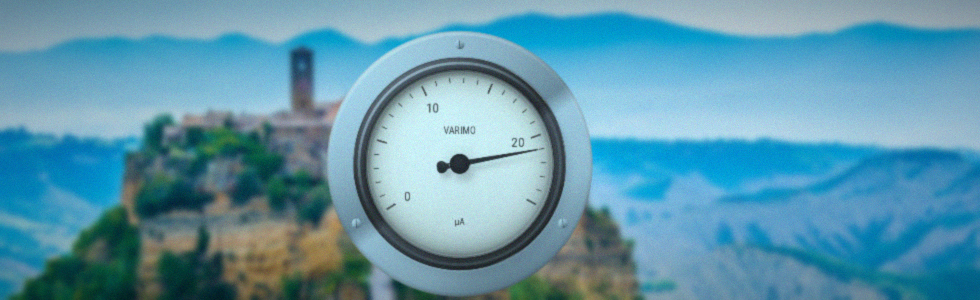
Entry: 21; µA
